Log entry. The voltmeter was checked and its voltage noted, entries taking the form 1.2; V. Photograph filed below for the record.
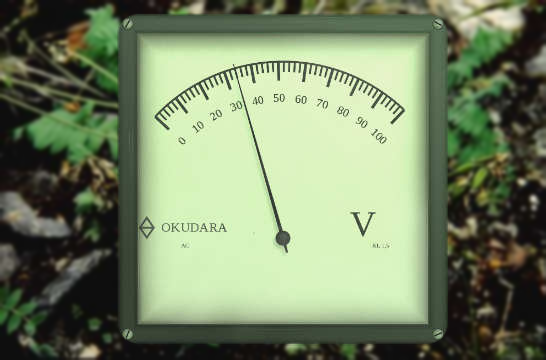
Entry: 34; V
